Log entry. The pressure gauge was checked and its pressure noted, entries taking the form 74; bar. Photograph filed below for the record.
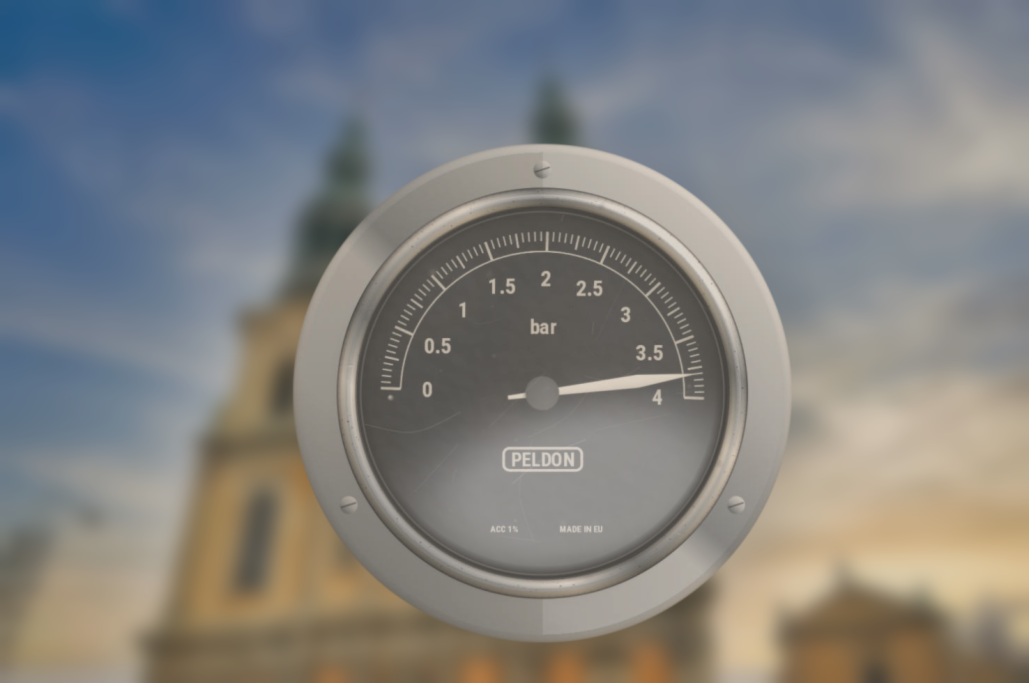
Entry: 3.8; bar
